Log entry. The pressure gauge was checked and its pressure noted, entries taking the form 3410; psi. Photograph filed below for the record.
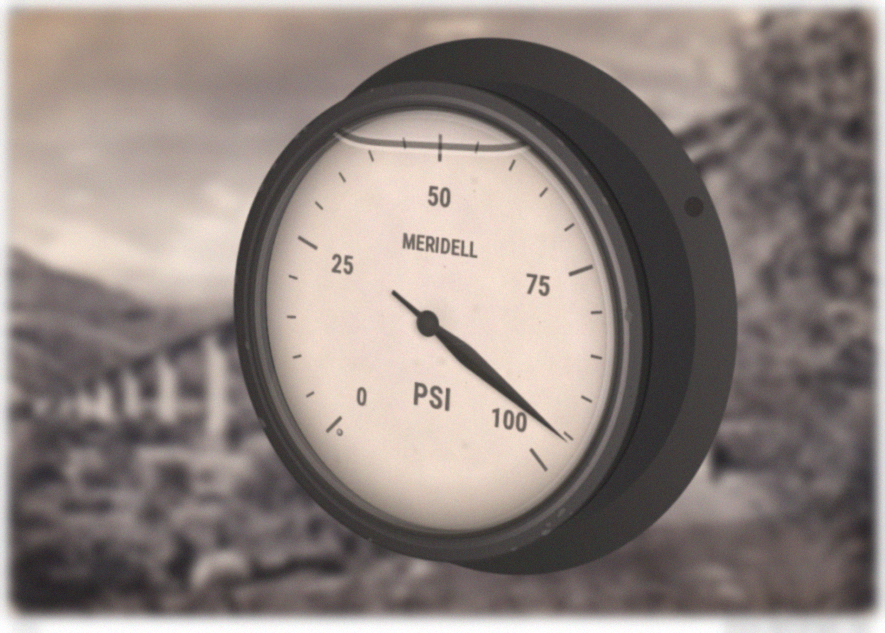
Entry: 95; psi
